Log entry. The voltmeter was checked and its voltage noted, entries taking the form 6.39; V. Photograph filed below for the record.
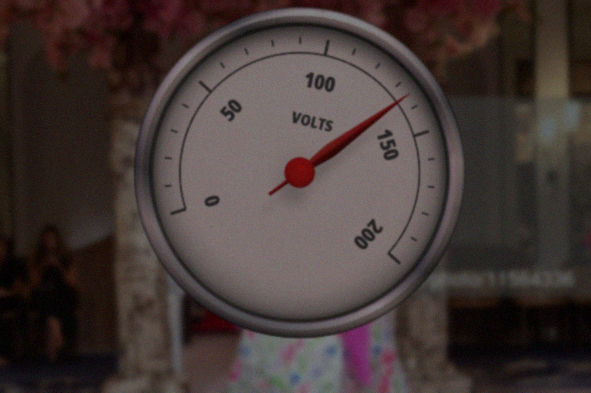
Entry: 135; V
